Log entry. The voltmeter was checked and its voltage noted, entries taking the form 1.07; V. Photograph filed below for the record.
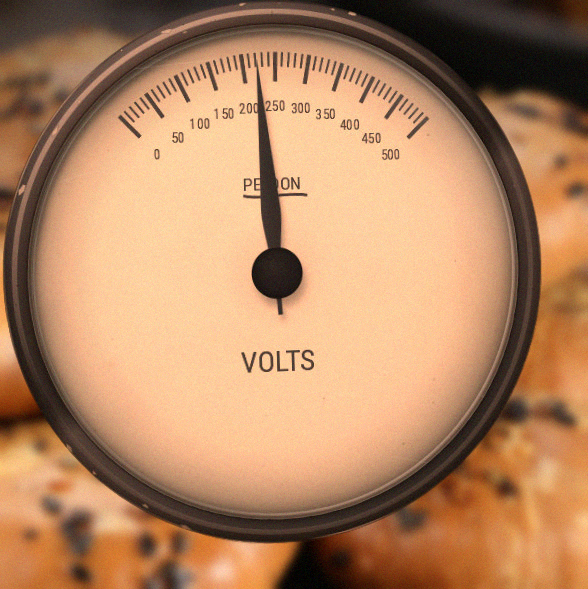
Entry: 220; V
